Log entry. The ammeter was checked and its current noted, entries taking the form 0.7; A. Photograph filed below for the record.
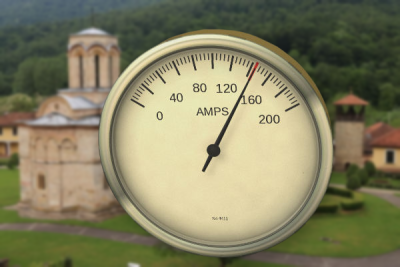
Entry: 144; A
